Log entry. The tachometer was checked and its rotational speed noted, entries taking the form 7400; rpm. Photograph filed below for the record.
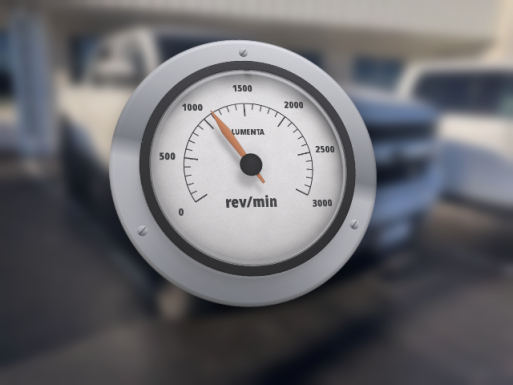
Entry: 1100; rpm
